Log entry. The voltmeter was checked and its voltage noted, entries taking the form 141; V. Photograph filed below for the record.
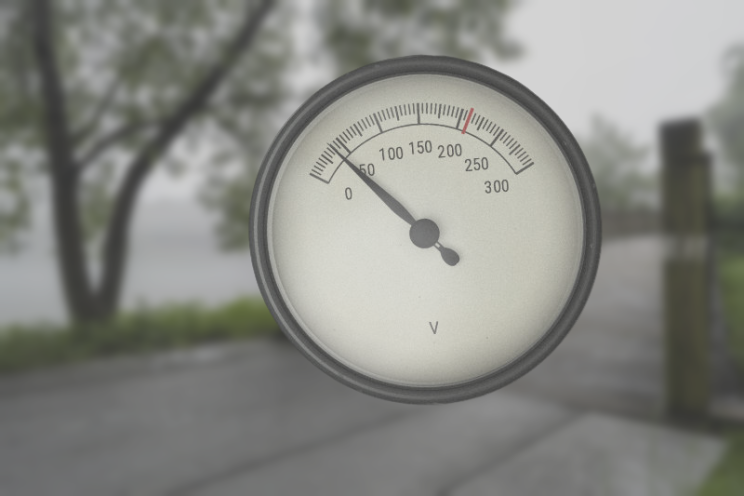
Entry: 40; V
